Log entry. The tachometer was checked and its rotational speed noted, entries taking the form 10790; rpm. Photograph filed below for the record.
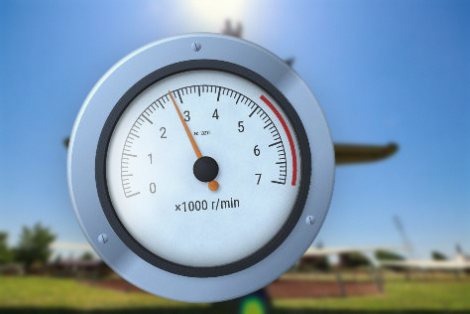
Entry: 2800; rpm
